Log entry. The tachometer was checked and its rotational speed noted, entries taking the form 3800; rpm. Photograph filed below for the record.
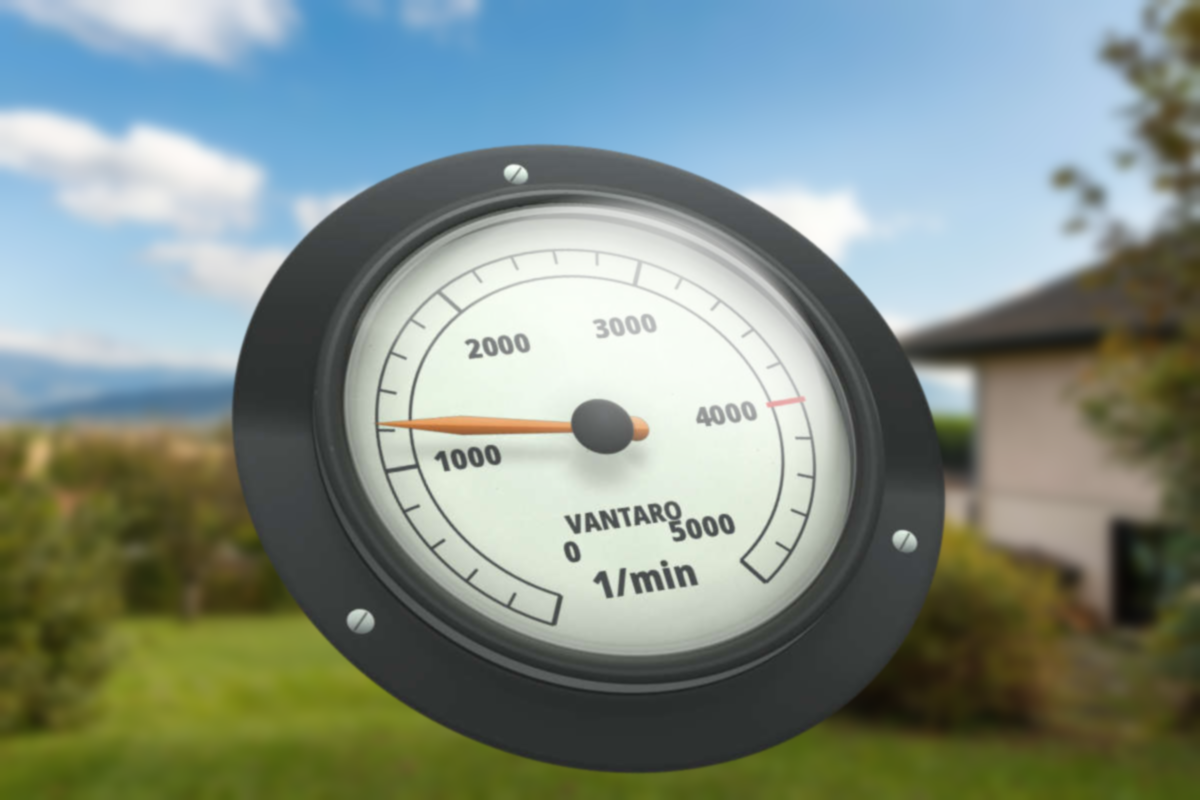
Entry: 1200; rpm
